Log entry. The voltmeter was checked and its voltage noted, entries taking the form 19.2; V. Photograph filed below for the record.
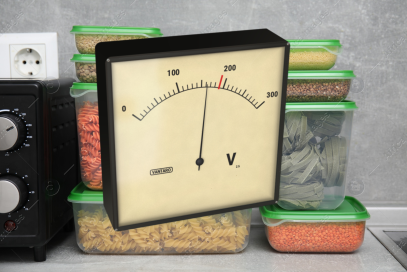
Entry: 160; V
